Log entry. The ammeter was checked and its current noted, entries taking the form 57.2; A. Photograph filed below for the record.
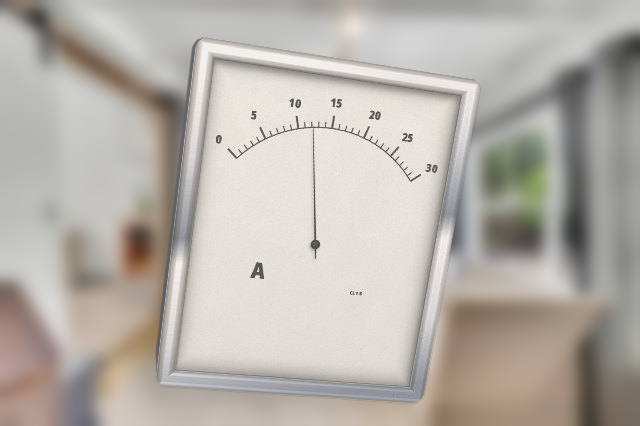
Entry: 12; A
